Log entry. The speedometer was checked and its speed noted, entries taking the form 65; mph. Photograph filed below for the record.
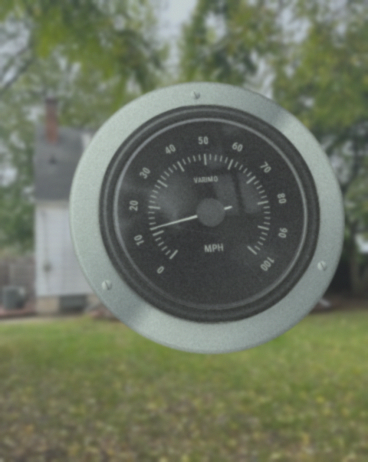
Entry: 12; mph
